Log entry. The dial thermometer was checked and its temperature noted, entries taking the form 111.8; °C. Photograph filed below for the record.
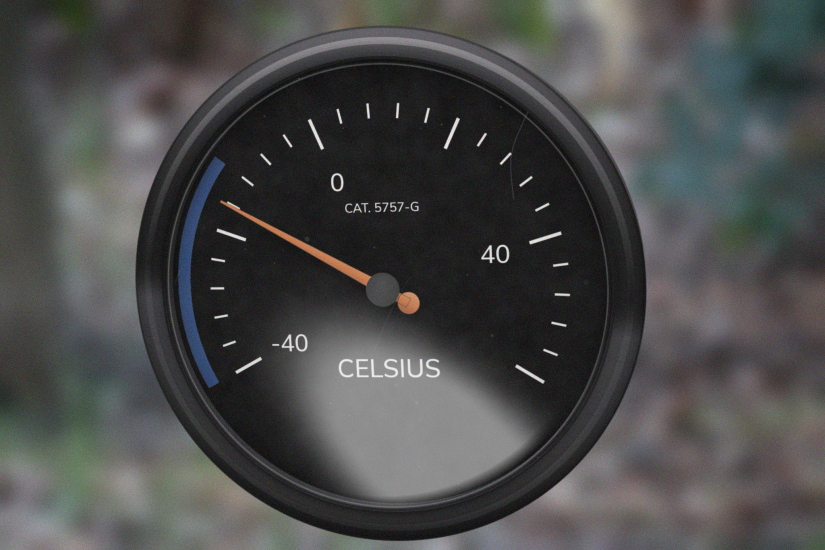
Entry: -16; °C
